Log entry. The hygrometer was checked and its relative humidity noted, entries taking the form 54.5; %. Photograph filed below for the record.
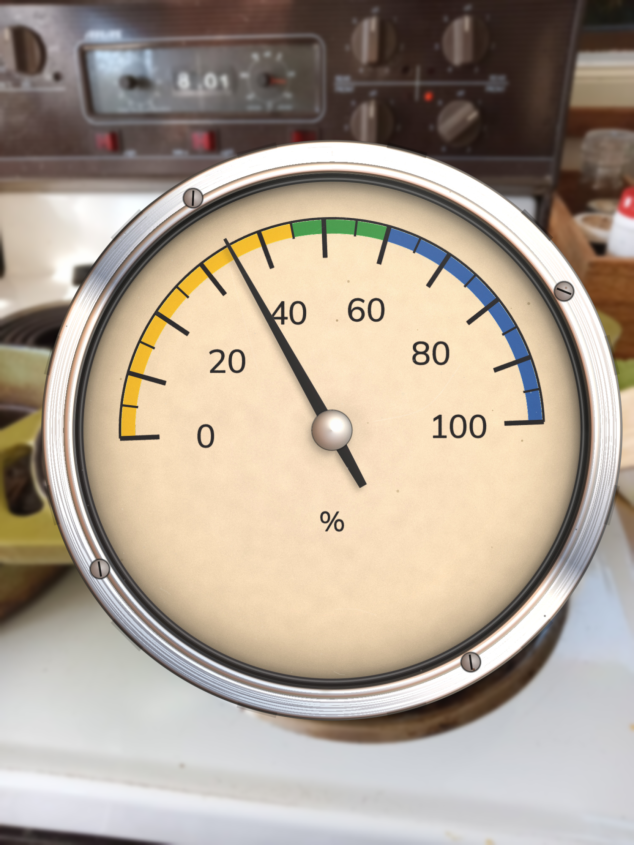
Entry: 35; %
